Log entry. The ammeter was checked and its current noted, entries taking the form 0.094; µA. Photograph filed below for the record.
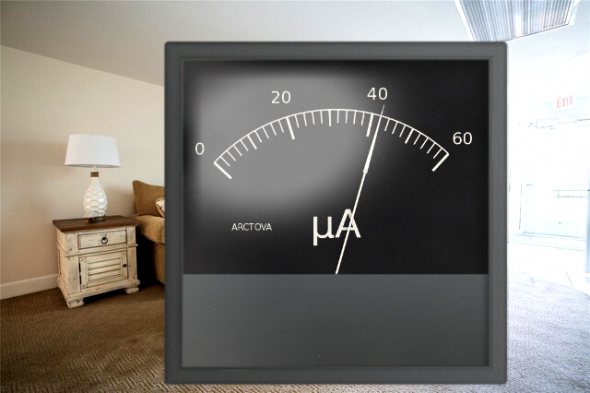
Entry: 42; µA
